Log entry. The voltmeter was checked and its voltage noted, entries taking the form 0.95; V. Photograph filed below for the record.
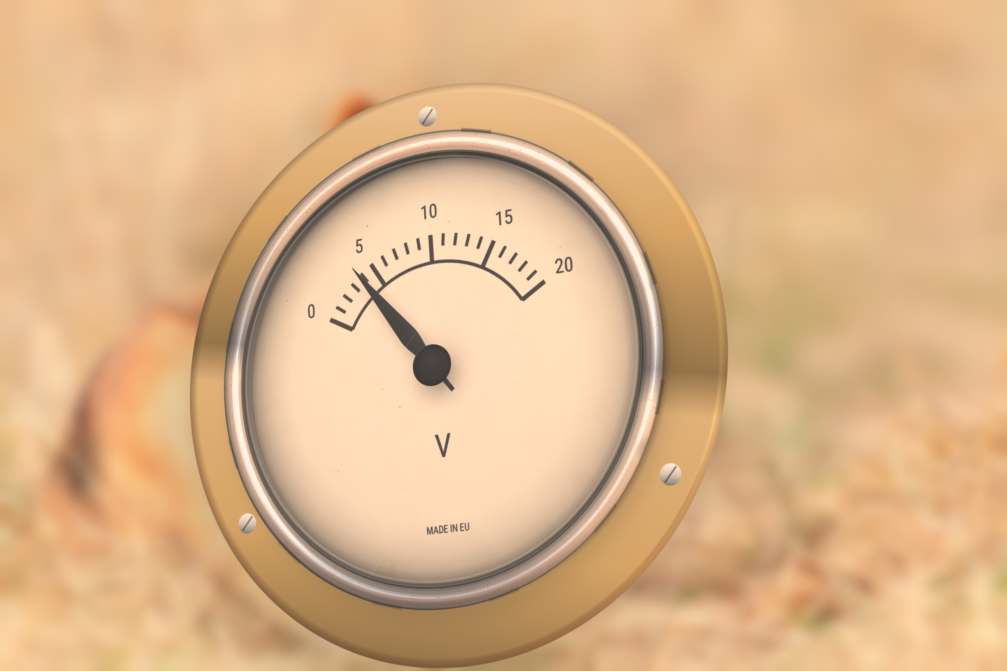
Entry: 4; V
